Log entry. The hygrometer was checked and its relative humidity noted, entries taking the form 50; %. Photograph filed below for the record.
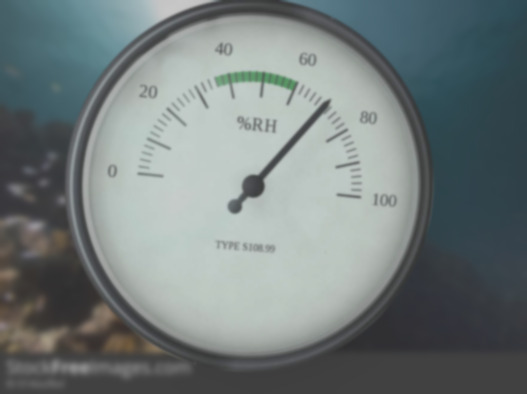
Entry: 70; %
